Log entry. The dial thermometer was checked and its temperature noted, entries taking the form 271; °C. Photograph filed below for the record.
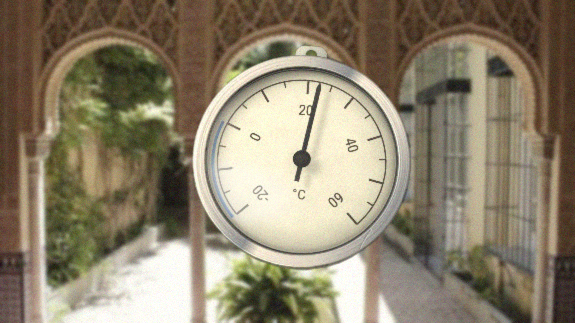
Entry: 22.5; °C
